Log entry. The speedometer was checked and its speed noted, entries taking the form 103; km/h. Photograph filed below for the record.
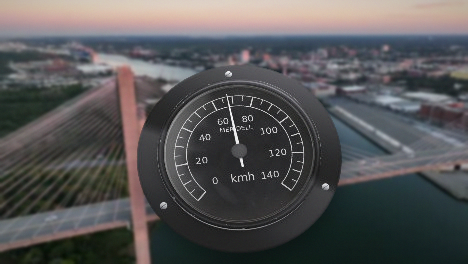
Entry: 67.5; km/h
